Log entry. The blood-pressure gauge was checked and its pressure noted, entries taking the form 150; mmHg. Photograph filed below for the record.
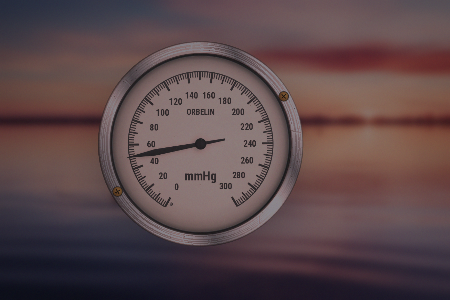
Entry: 50; mmHg
